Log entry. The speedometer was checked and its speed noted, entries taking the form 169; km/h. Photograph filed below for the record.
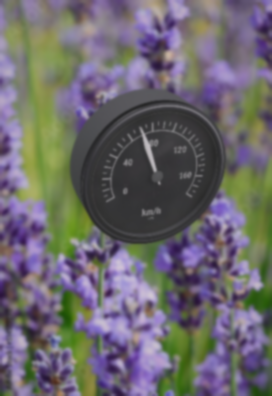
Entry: 70; km/h
